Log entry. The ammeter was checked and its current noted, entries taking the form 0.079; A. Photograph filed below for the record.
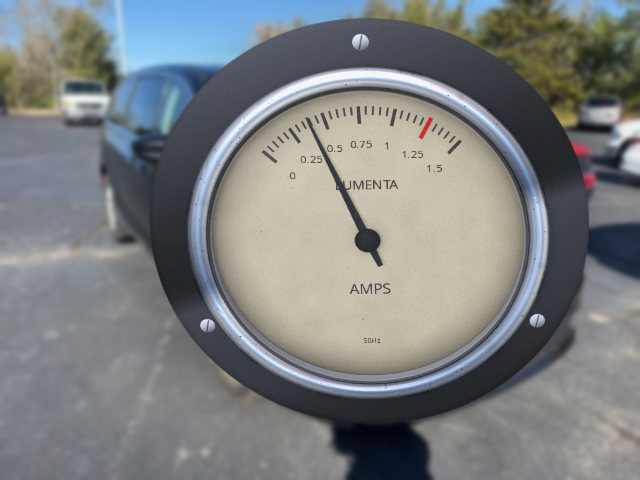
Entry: 0.4; A
